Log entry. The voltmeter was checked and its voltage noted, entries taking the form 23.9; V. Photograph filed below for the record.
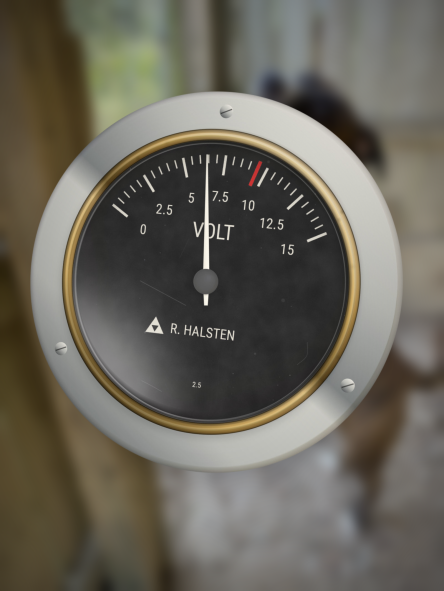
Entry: 6.5; V
